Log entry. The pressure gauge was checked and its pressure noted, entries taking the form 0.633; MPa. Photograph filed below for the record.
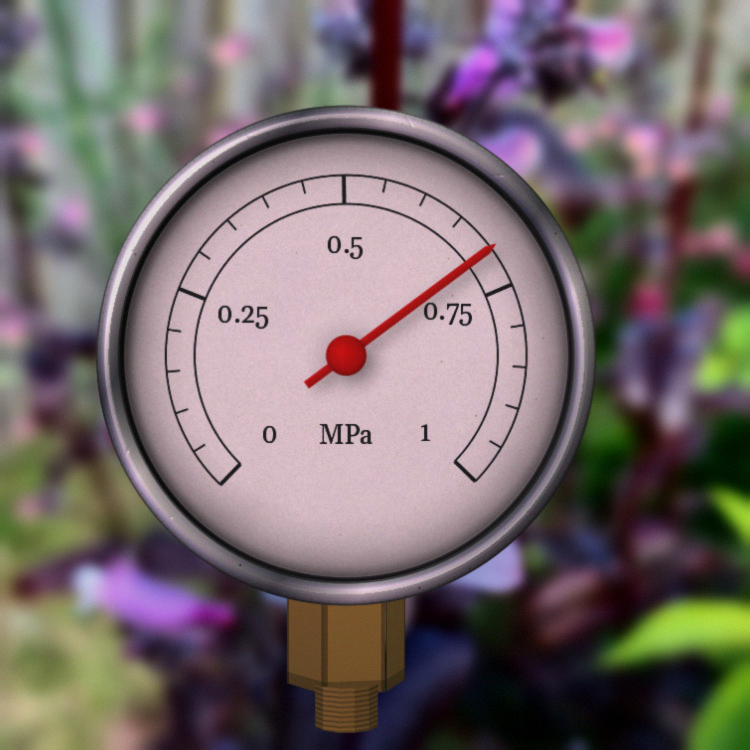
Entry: 0.7; MPa
